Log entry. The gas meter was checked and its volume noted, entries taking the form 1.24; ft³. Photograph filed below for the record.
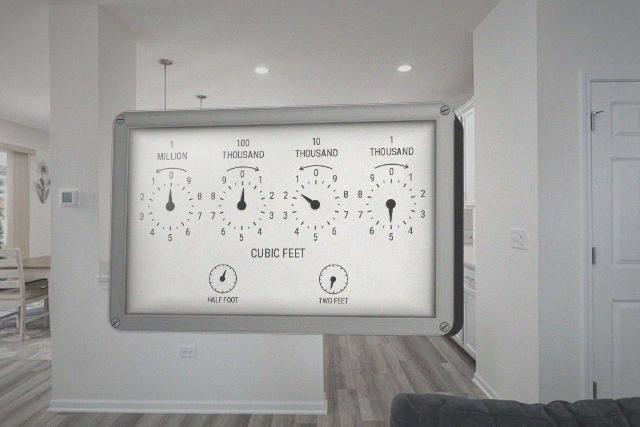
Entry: 1500; ft³
